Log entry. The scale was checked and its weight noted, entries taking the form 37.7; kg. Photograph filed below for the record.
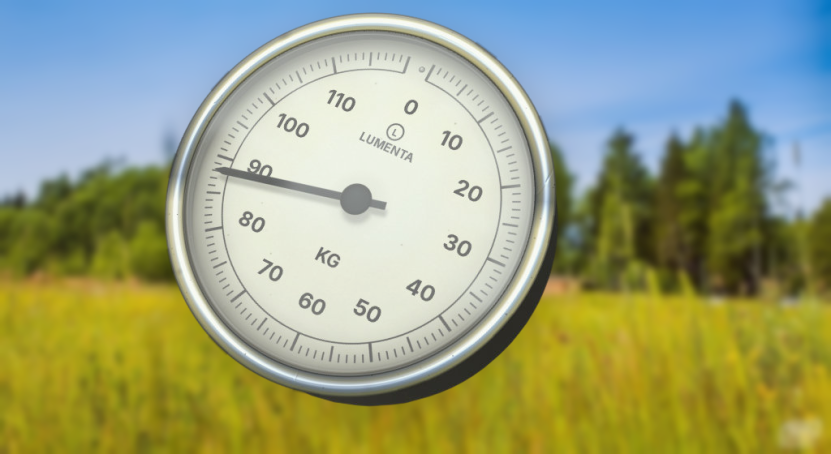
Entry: 88; kg
